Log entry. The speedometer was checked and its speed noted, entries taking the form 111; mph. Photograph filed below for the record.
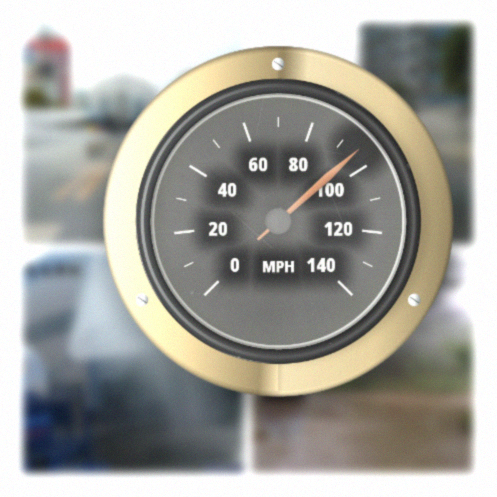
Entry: 95; mph
